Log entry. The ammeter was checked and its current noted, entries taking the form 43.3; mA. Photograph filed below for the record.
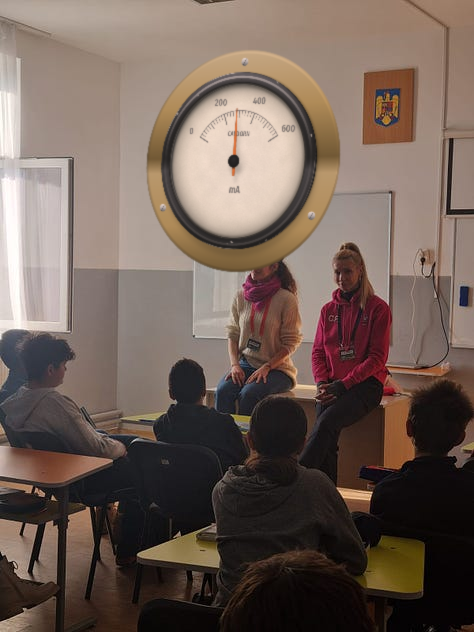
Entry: 300; mA
